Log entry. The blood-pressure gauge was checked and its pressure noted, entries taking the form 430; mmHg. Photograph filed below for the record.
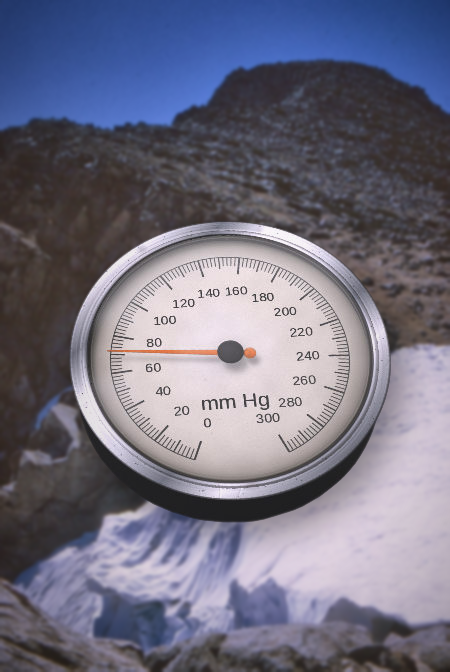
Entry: 70; mmHg
